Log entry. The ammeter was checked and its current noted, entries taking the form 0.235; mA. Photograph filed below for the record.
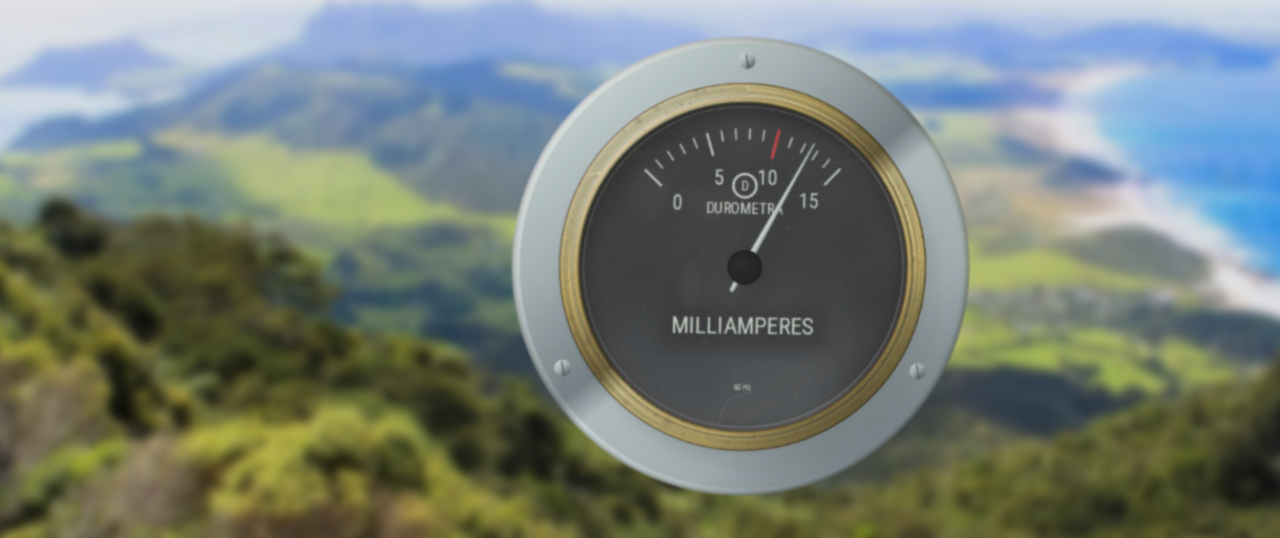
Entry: 12.5; mA
